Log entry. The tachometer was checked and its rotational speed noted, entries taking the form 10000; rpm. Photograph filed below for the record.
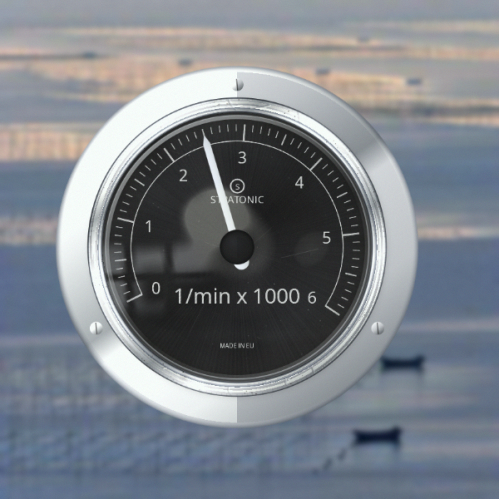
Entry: 2500; rpm
